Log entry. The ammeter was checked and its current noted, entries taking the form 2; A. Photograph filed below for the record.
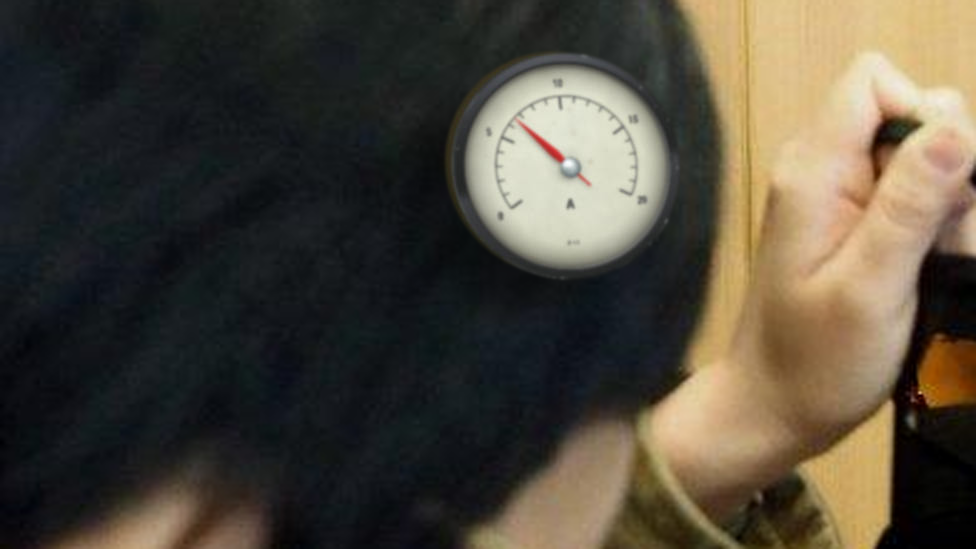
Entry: 6.5; A
